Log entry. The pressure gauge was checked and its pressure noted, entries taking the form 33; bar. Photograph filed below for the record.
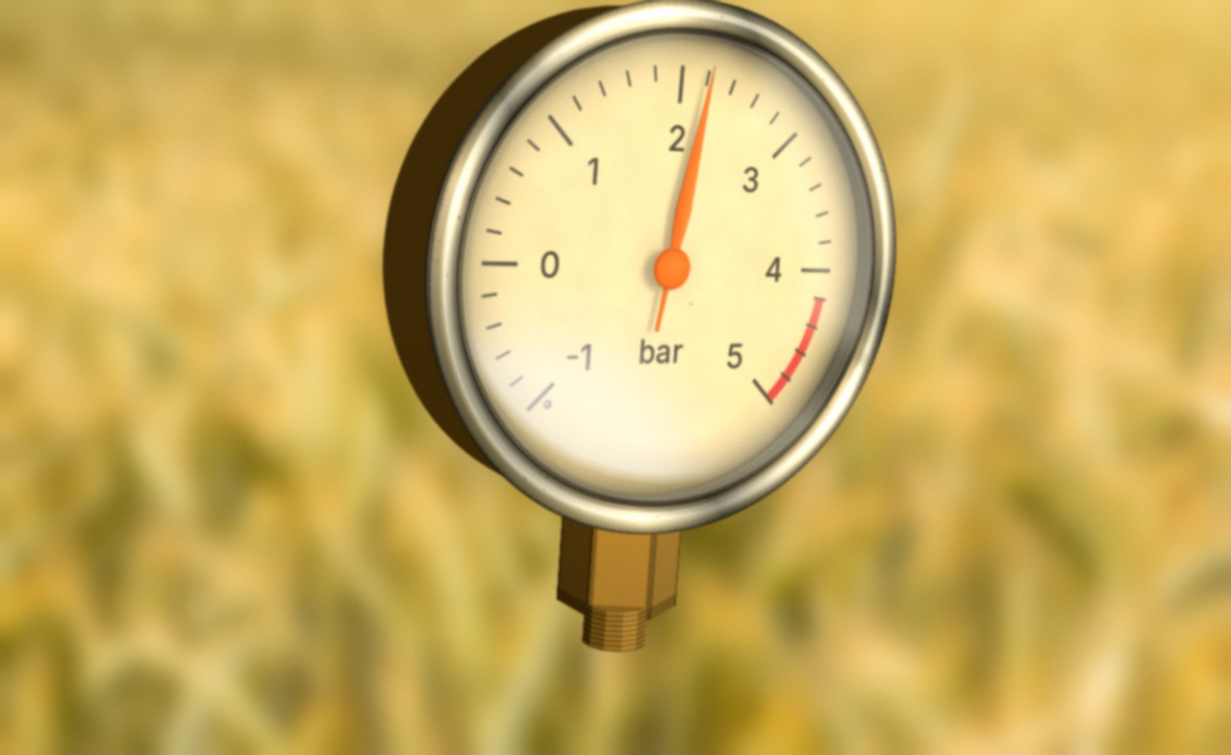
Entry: 2.2; bar
